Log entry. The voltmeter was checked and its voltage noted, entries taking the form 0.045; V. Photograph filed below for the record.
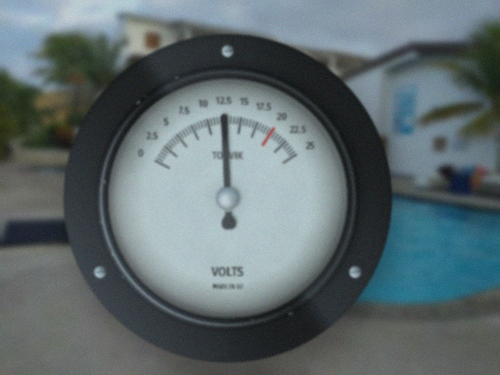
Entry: 12.5; V
